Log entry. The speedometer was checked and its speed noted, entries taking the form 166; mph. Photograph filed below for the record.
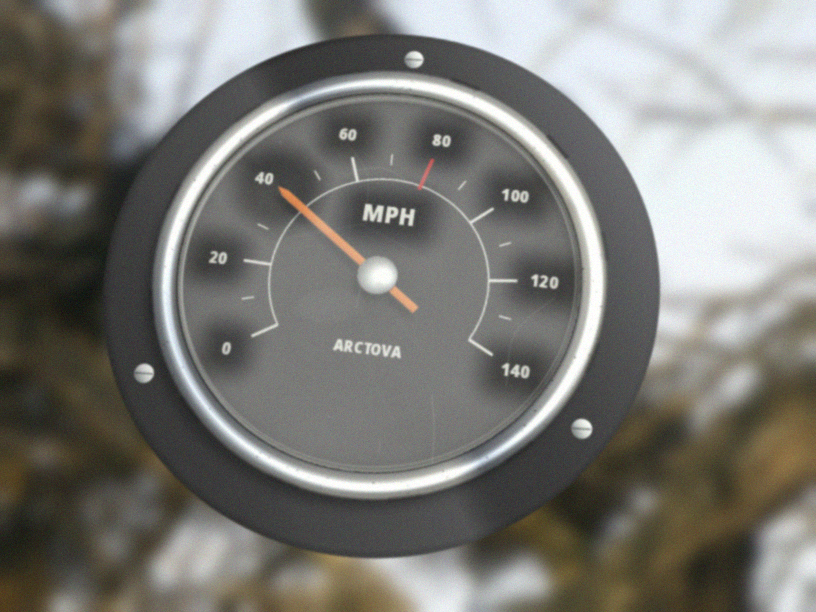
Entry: 40; mph
